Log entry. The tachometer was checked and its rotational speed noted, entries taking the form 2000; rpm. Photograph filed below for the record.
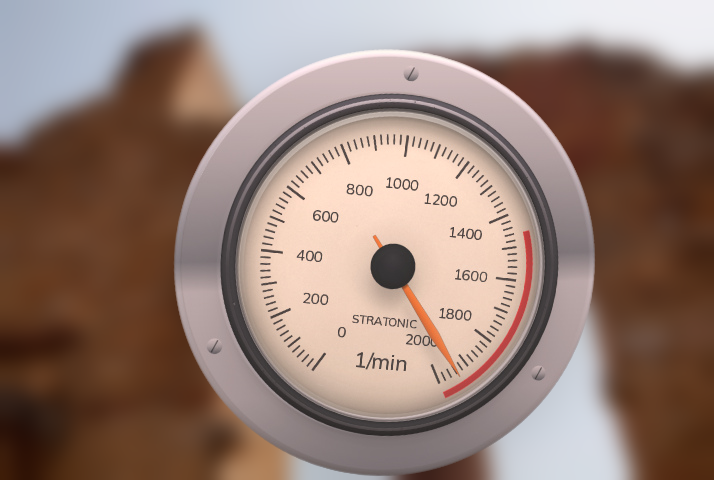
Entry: 1940; rpm
